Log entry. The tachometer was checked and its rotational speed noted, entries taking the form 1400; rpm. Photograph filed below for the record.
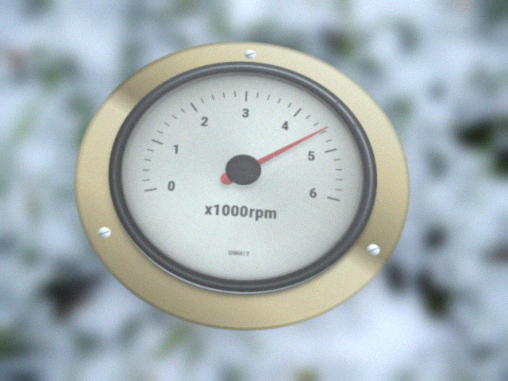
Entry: 4600; rpm
